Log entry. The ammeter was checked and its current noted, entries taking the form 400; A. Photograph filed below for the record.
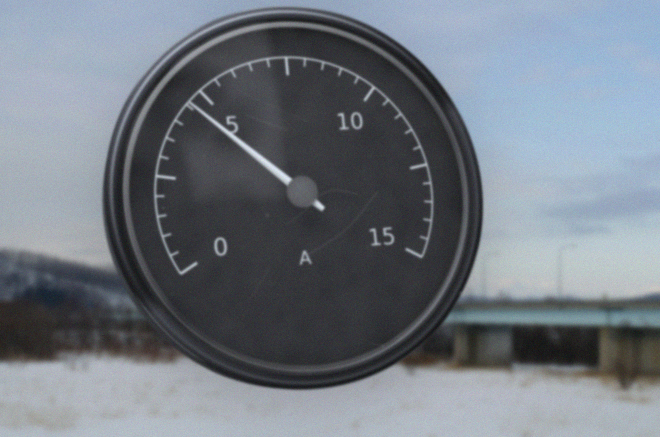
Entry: 4.5; A
